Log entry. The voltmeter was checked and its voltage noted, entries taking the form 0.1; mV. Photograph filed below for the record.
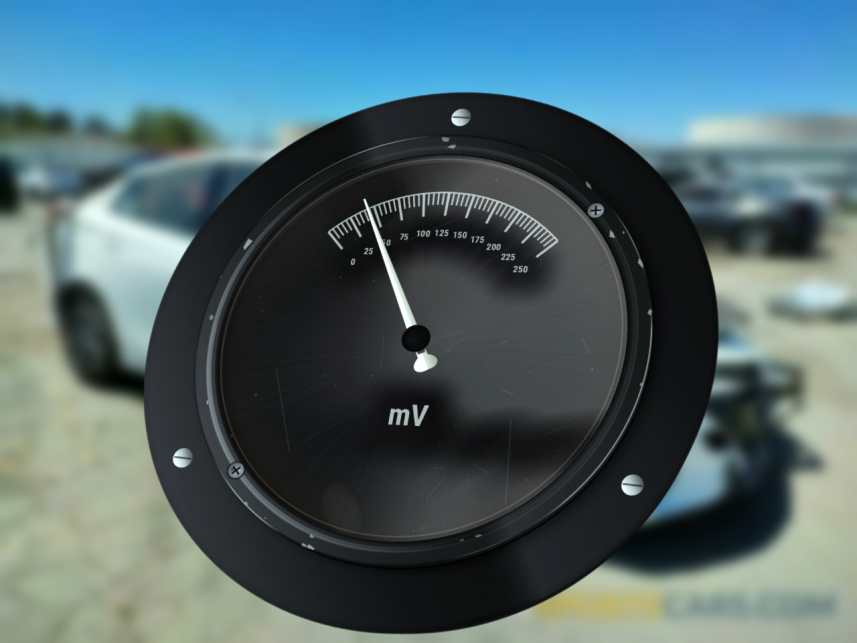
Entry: 45; mV
